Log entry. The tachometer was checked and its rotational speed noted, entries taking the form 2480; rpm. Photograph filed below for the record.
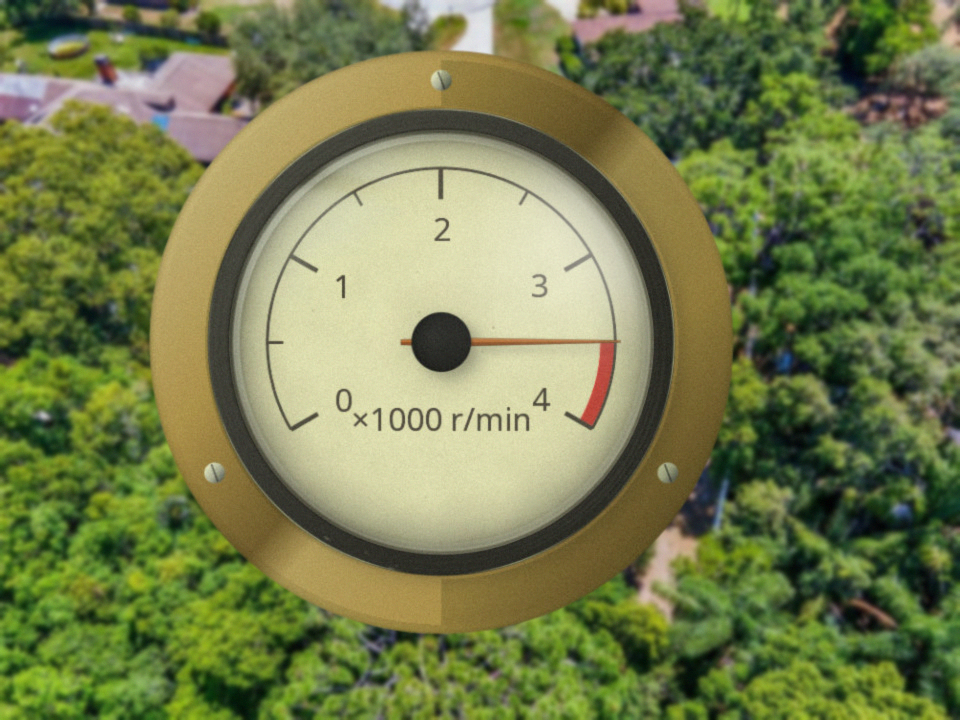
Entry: 3500; rpm
